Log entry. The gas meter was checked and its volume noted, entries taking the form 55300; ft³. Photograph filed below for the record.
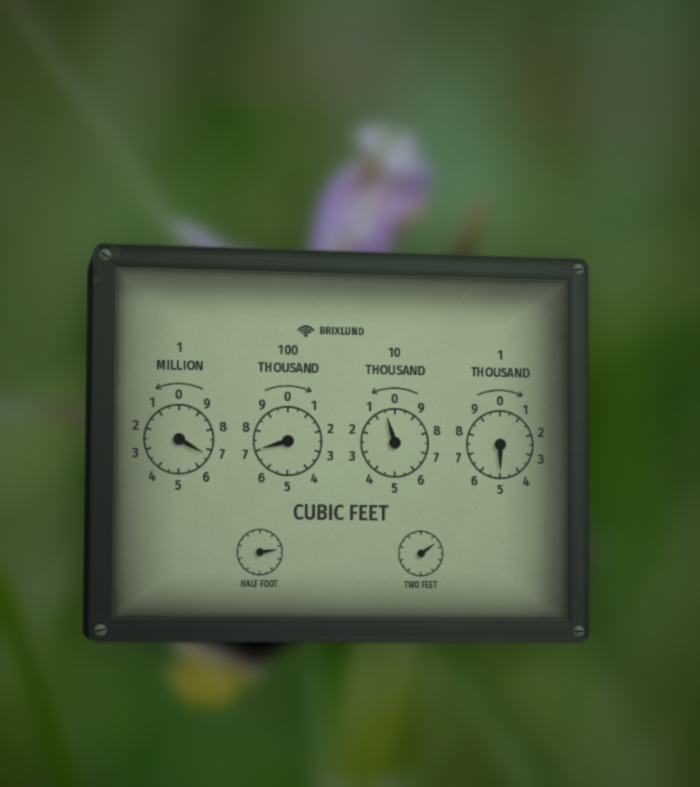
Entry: 670500; ft³
